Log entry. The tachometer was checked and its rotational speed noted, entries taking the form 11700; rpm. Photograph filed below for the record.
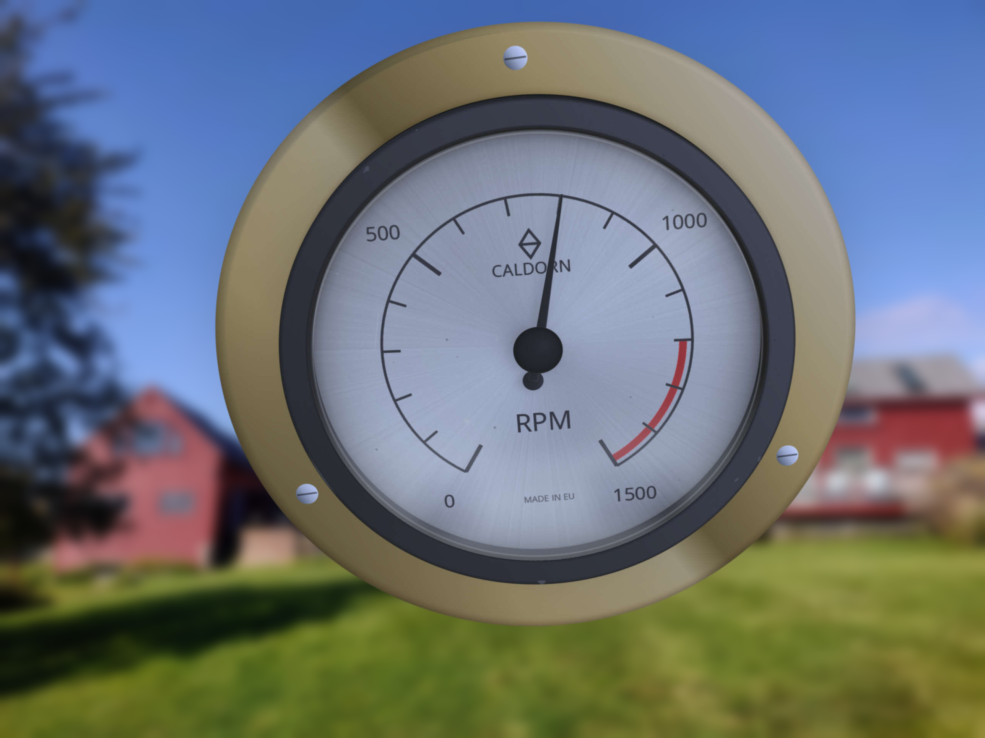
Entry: 800; rpm
